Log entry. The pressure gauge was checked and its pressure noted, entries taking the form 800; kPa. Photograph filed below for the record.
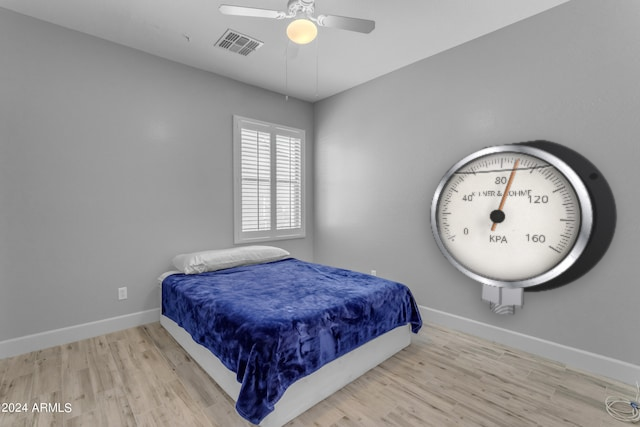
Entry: 90; kPa
